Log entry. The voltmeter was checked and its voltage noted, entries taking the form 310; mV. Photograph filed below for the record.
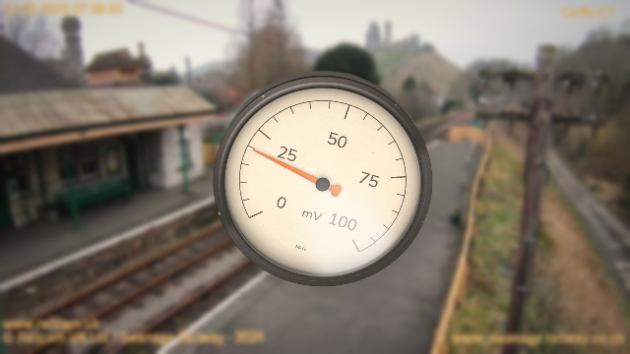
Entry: 20; mV
